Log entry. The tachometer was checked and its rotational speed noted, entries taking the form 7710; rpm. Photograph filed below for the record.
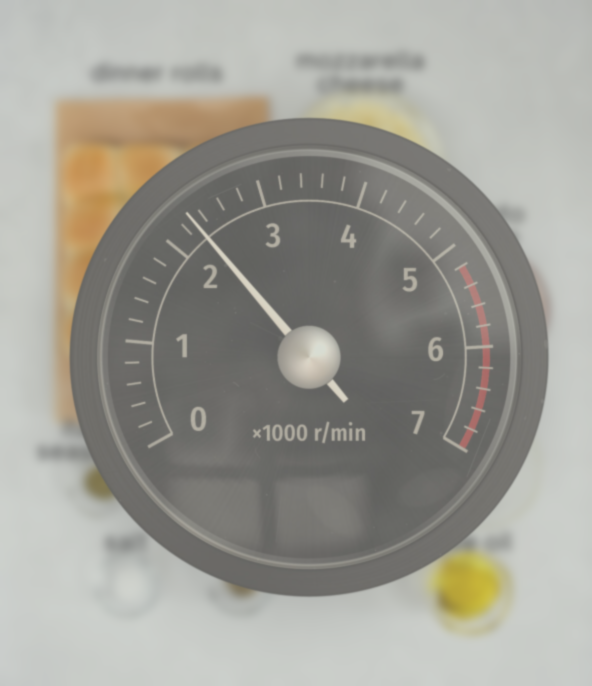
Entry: 2300; rpm
